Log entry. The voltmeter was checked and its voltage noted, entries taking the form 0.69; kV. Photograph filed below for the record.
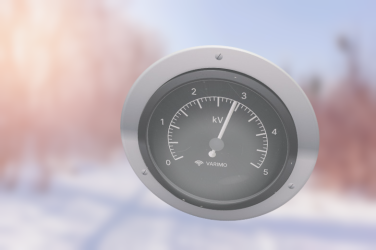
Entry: 2.9; kV
